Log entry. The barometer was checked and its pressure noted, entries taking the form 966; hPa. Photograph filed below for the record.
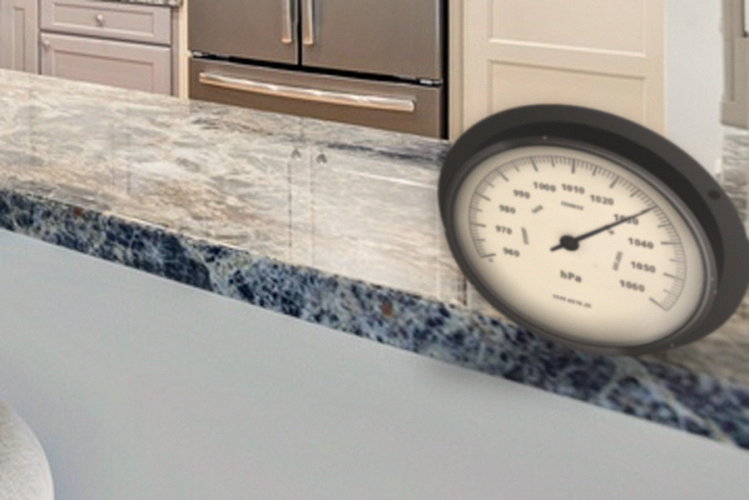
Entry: 1030; hPa
